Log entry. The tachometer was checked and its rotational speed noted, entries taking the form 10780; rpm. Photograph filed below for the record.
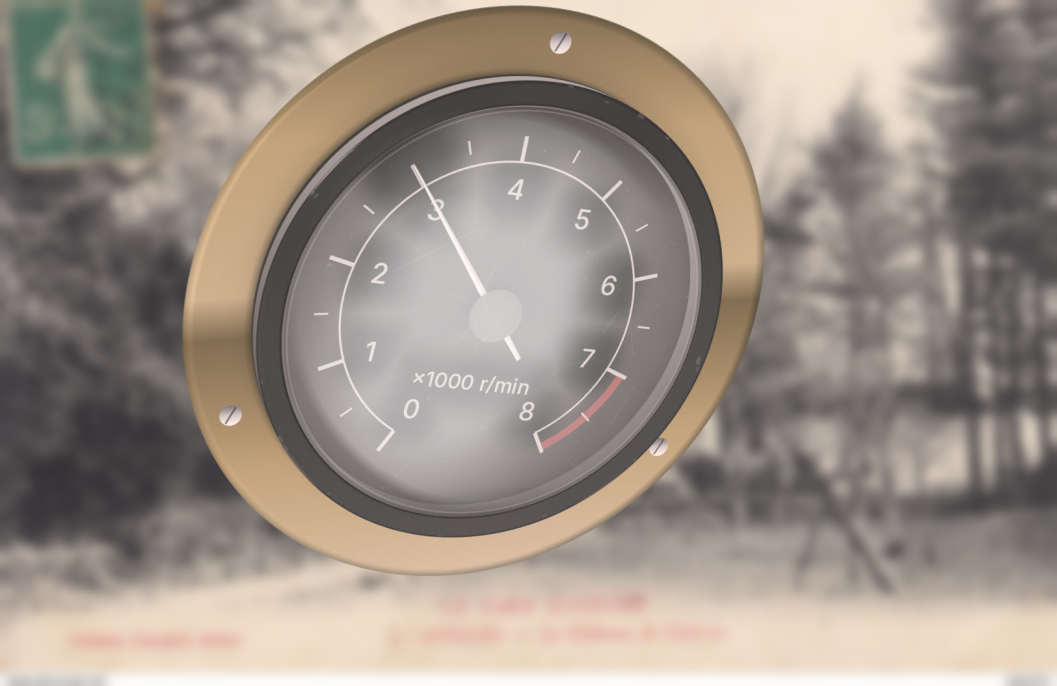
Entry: 3000; rpm
